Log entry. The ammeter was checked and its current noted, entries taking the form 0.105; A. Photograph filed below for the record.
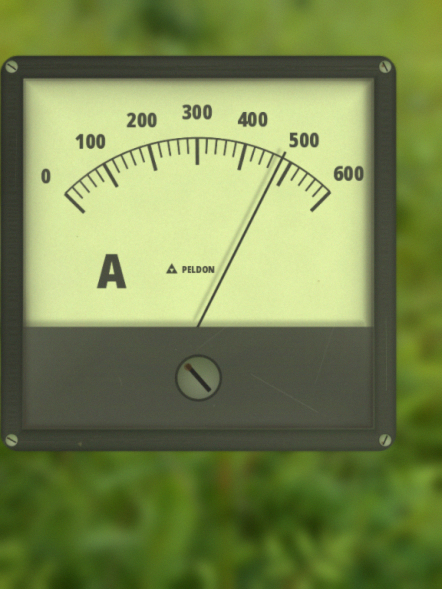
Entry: 480; A
